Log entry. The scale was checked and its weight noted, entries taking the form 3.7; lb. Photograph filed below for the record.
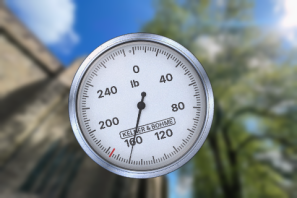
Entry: 160; lb
